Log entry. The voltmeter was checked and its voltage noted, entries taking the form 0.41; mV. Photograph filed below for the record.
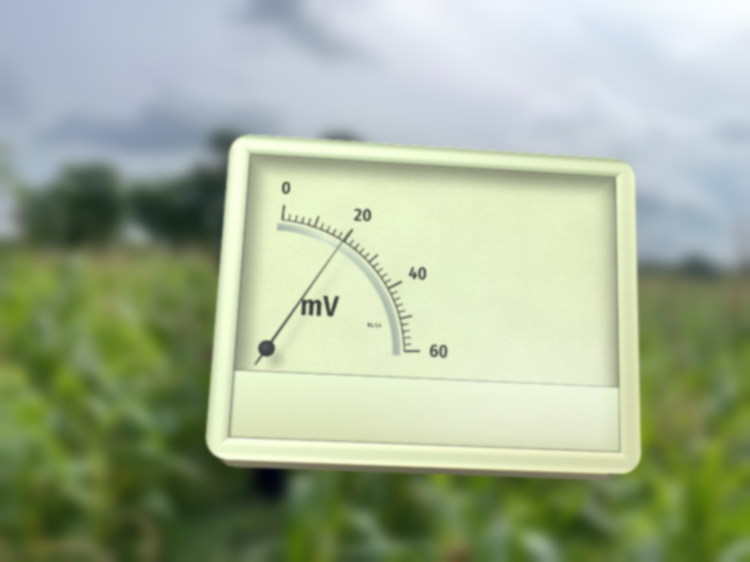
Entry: 20; mV
